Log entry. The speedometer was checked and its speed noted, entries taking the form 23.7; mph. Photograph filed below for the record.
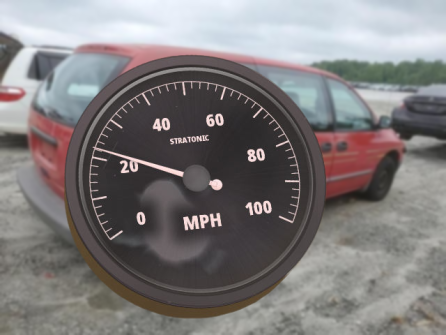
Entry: 22; mph
